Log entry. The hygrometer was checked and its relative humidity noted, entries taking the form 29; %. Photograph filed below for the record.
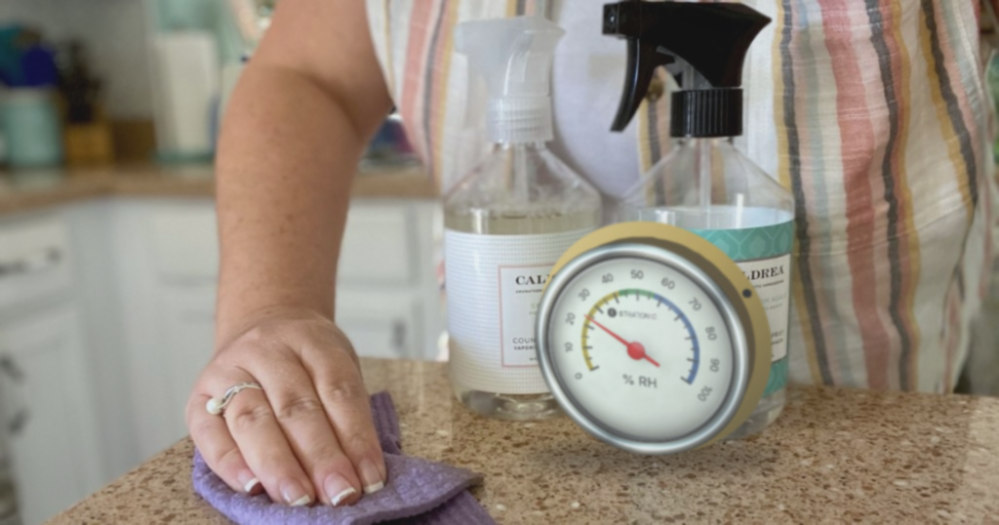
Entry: 25; %
